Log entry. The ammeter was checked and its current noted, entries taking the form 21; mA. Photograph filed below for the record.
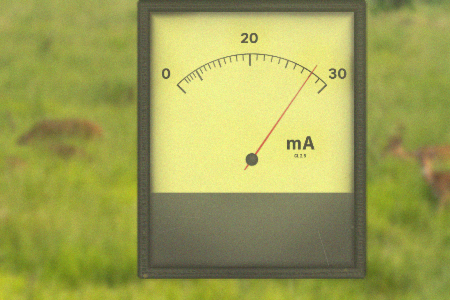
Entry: 28; mA
